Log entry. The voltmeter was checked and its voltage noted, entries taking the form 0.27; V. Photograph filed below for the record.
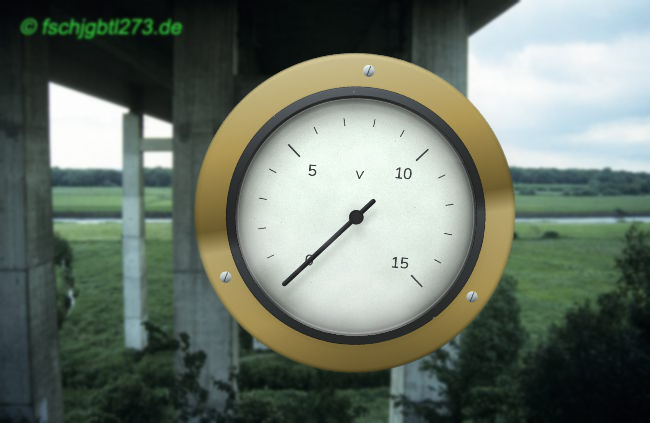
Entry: 0; V
